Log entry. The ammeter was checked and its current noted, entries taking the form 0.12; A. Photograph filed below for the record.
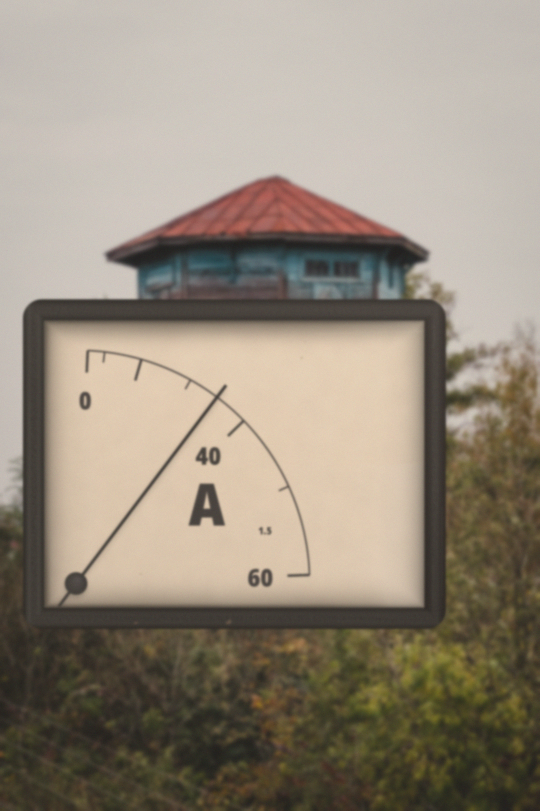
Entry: 35; A
